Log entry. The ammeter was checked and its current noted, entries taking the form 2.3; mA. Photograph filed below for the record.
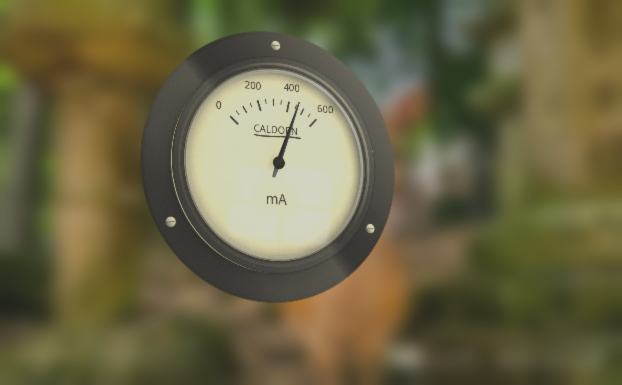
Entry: 450; mA
